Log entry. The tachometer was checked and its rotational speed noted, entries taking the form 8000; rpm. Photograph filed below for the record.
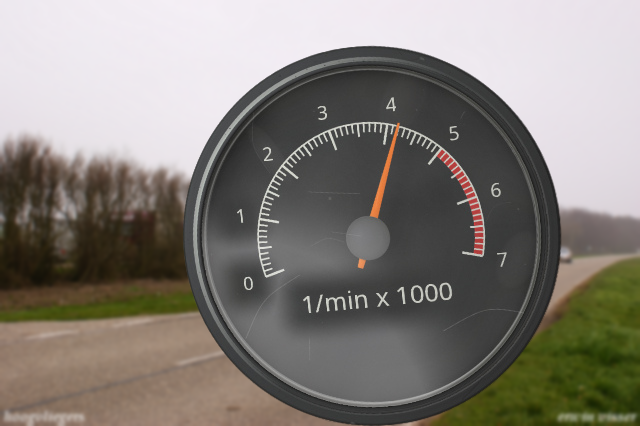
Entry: 4200; rpm
